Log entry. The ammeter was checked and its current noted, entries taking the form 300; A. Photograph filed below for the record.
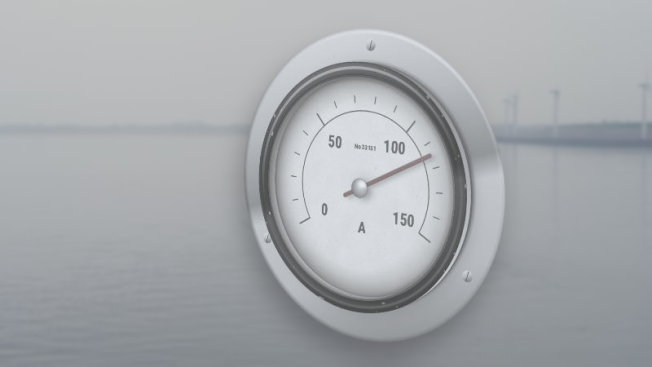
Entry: 115; A
